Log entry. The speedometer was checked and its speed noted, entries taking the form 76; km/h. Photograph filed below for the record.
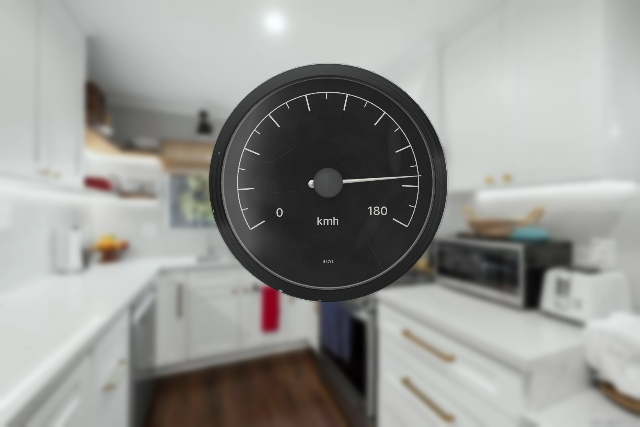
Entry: 155; km/h
